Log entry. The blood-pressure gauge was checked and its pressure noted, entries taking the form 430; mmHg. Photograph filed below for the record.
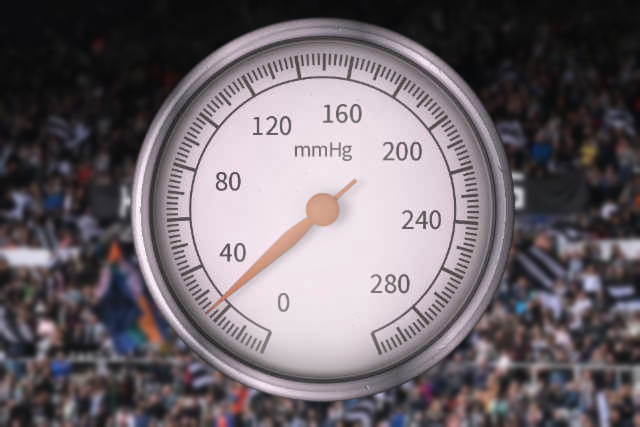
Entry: 24; mmHg
